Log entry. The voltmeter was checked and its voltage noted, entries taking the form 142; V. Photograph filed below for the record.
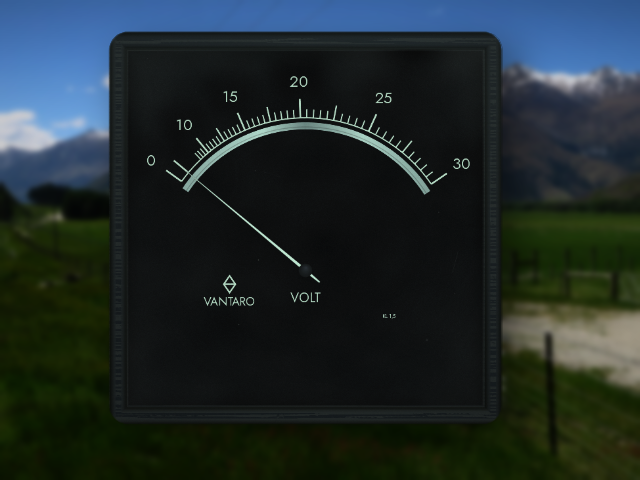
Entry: 5; V
